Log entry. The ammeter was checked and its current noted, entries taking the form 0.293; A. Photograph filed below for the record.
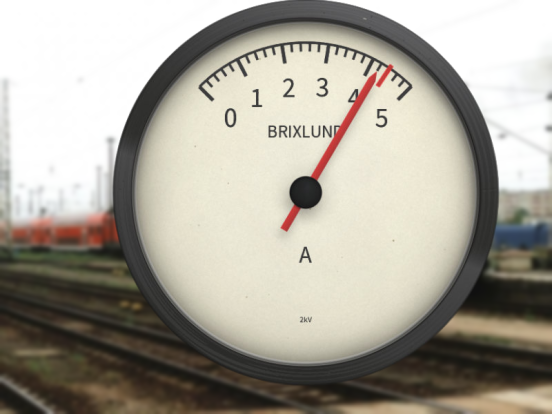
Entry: 4.2; A
